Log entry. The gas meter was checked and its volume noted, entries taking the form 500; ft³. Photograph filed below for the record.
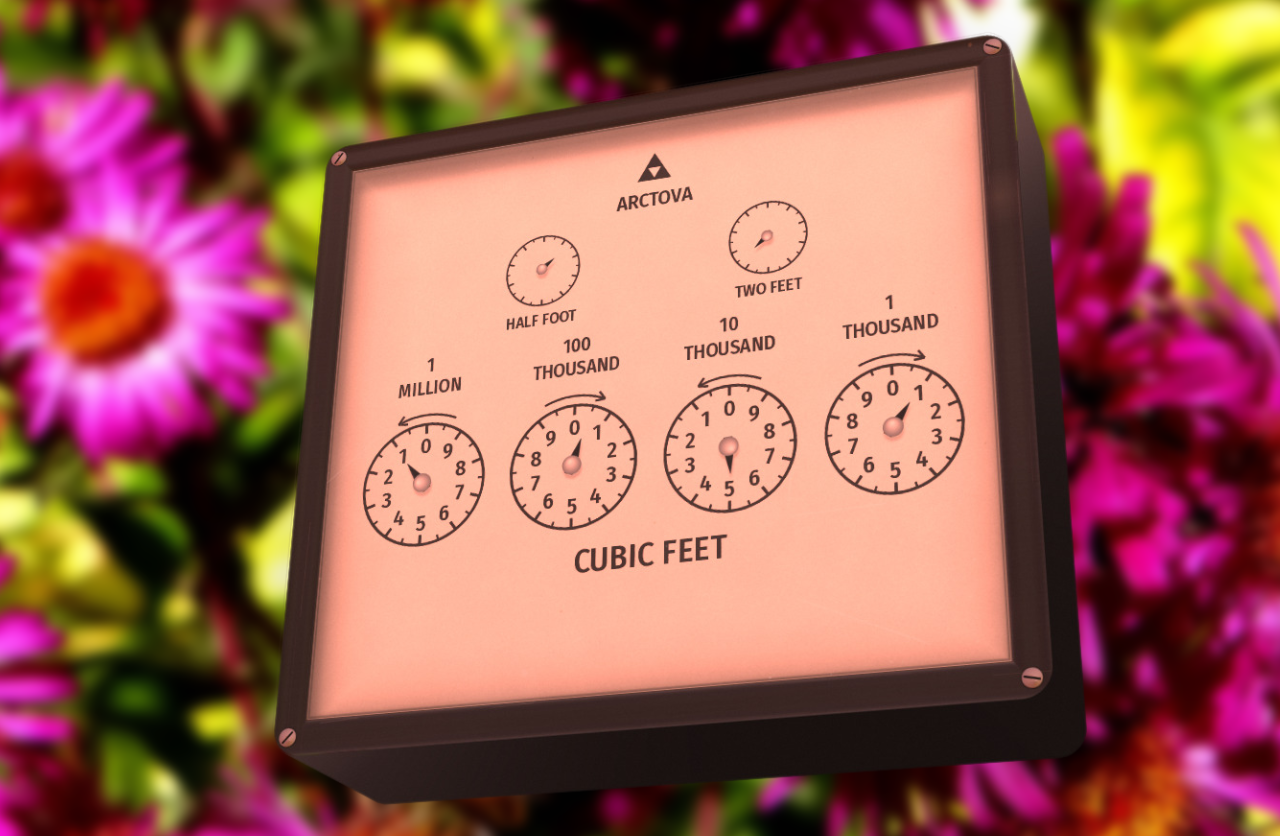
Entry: 105100; ft³
